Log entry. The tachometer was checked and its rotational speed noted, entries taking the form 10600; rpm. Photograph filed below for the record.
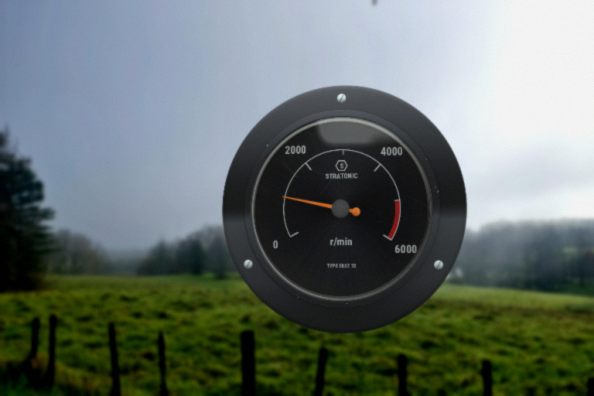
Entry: 1000; rpm
